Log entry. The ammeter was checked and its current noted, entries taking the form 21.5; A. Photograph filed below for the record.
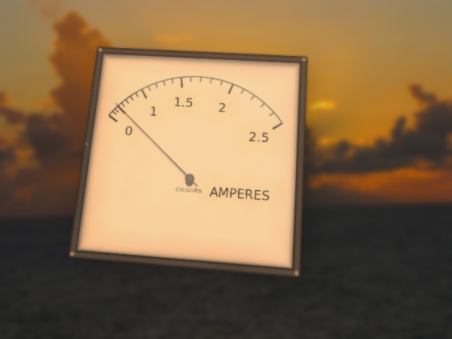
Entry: 0.5; A
